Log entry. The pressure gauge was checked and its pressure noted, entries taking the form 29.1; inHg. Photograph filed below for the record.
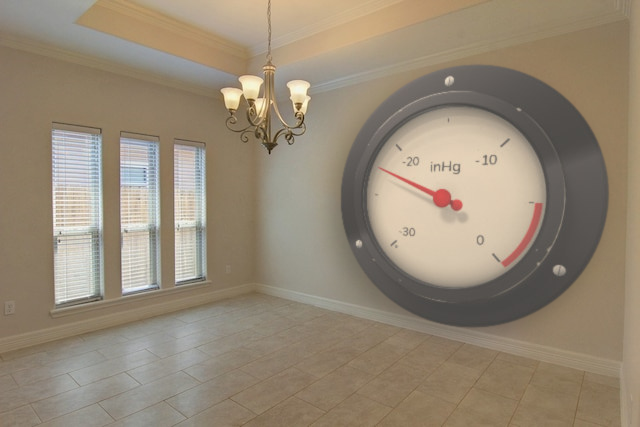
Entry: -22.5; inHg
